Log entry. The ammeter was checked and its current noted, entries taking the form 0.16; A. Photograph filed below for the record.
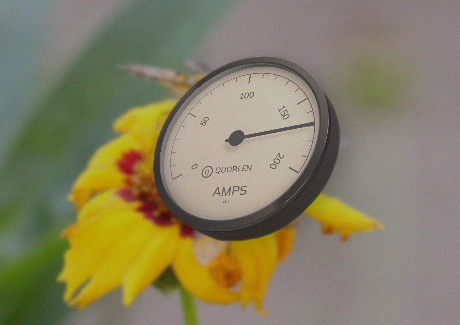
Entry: 170; A
